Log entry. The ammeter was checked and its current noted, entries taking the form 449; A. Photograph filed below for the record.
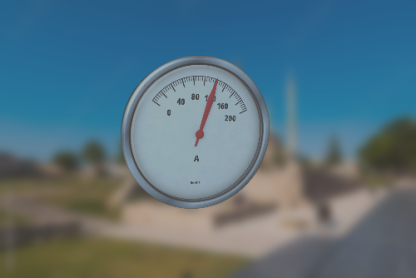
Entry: 120; A
